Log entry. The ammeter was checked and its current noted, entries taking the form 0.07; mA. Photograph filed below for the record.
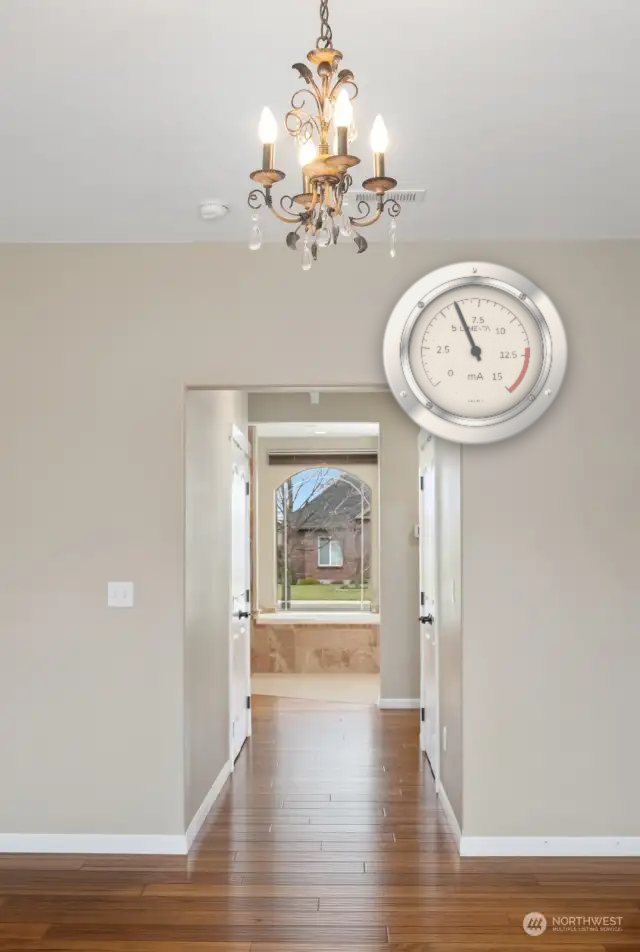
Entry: 6; mA
